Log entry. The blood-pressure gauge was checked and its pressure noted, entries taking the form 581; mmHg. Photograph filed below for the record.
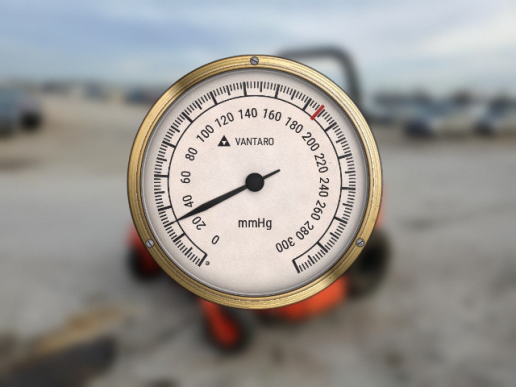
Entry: 30; mmHg
